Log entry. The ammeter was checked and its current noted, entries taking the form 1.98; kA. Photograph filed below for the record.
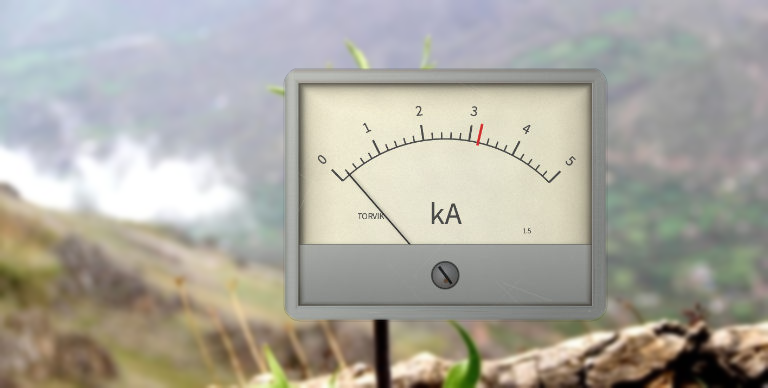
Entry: 0.2; kA
